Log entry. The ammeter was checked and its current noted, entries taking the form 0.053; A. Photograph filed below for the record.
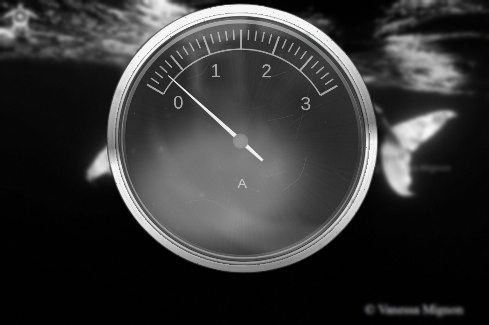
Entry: 0.3; A
